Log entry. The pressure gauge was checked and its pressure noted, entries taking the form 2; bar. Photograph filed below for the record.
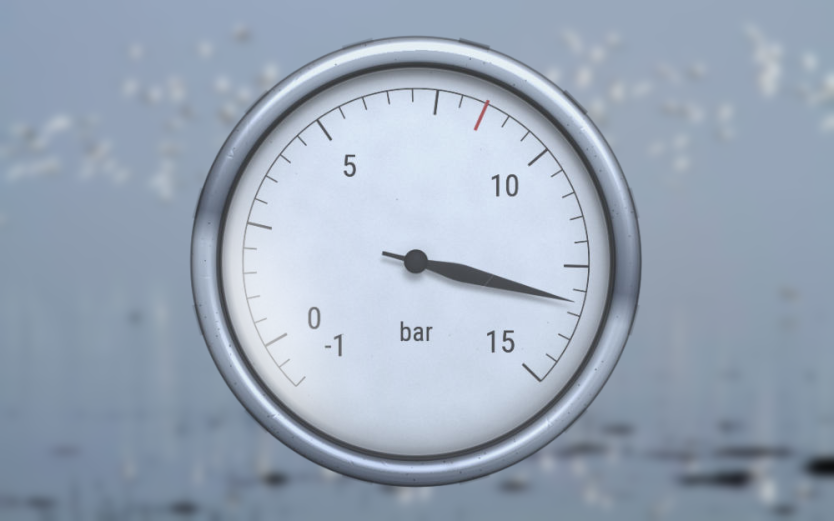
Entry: 13.25; bar
